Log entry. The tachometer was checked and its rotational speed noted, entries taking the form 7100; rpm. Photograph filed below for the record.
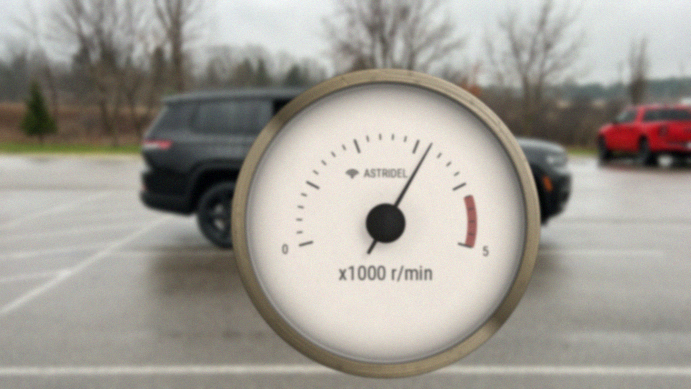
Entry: 3200; rpm
